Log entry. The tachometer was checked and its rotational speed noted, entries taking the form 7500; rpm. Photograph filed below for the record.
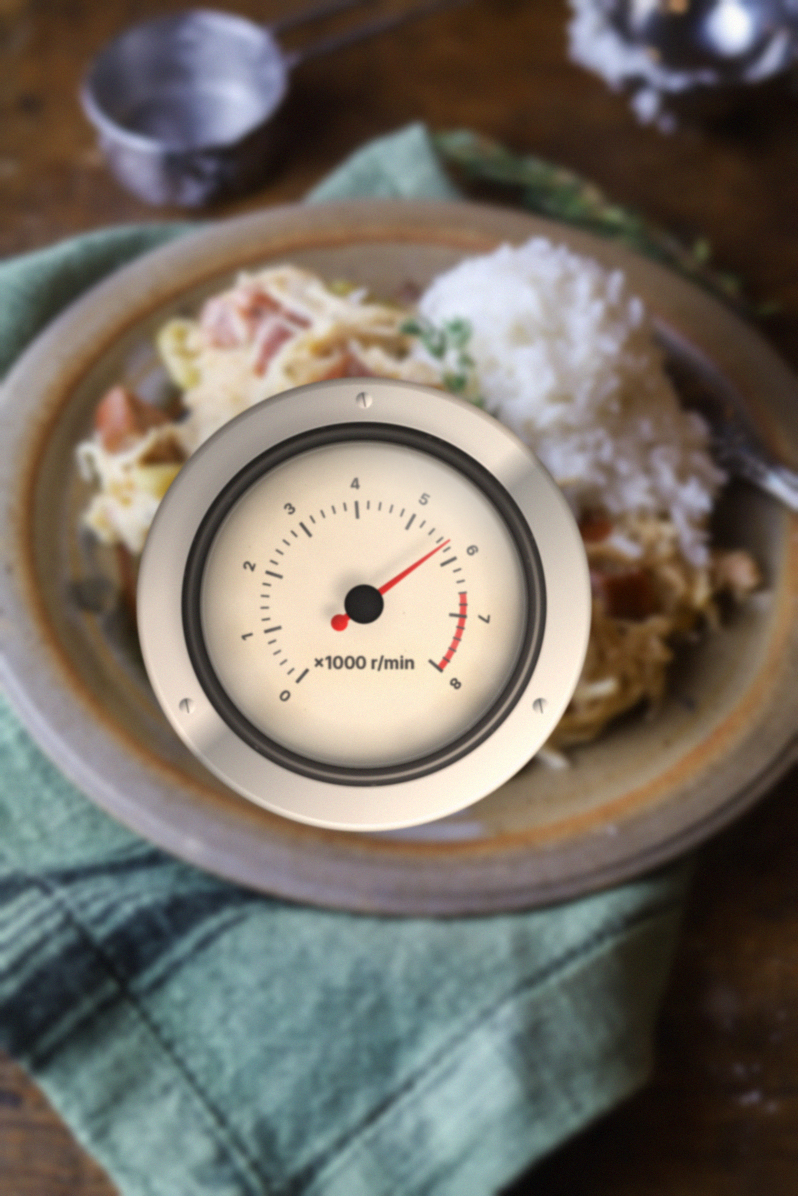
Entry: 5700; rpm
